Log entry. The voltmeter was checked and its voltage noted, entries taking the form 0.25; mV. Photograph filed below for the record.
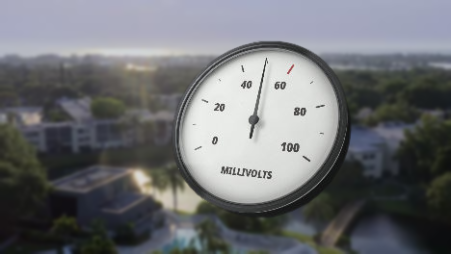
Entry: 50; mV
